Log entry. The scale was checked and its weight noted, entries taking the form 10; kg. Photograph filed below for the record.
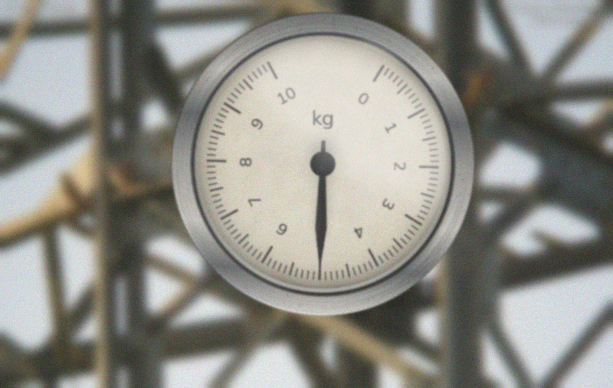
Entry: 5; kg
